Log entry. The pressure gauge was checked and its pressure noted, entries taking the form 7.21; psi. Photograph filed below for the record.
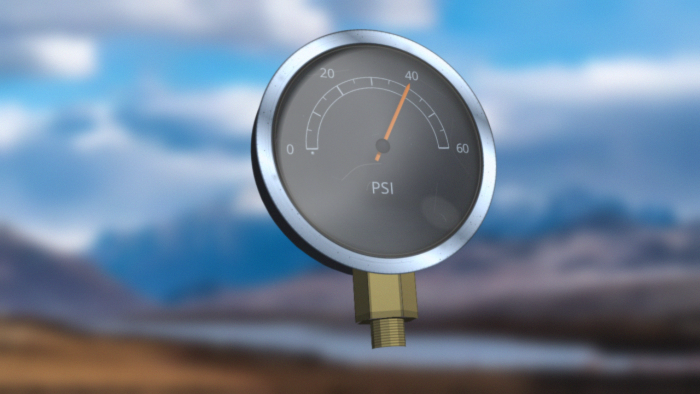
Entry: 40; psi
